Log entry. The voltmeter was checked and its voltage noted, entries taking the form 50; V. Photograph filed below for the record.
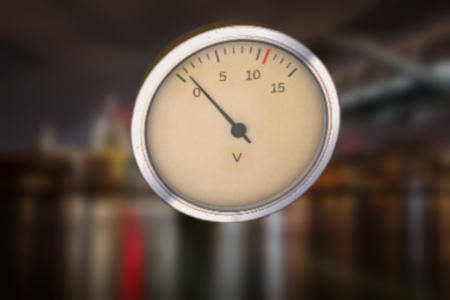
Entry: 1; V
